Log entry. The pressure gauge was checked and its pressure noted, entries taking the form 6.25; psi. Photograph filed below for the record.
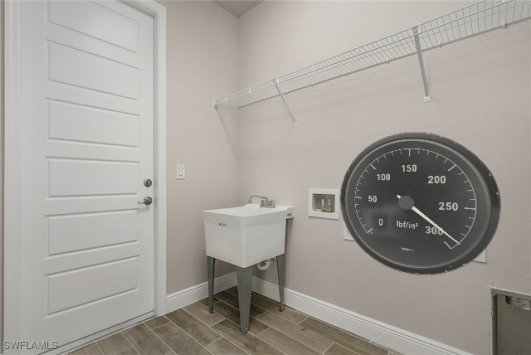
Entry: 290; psi
